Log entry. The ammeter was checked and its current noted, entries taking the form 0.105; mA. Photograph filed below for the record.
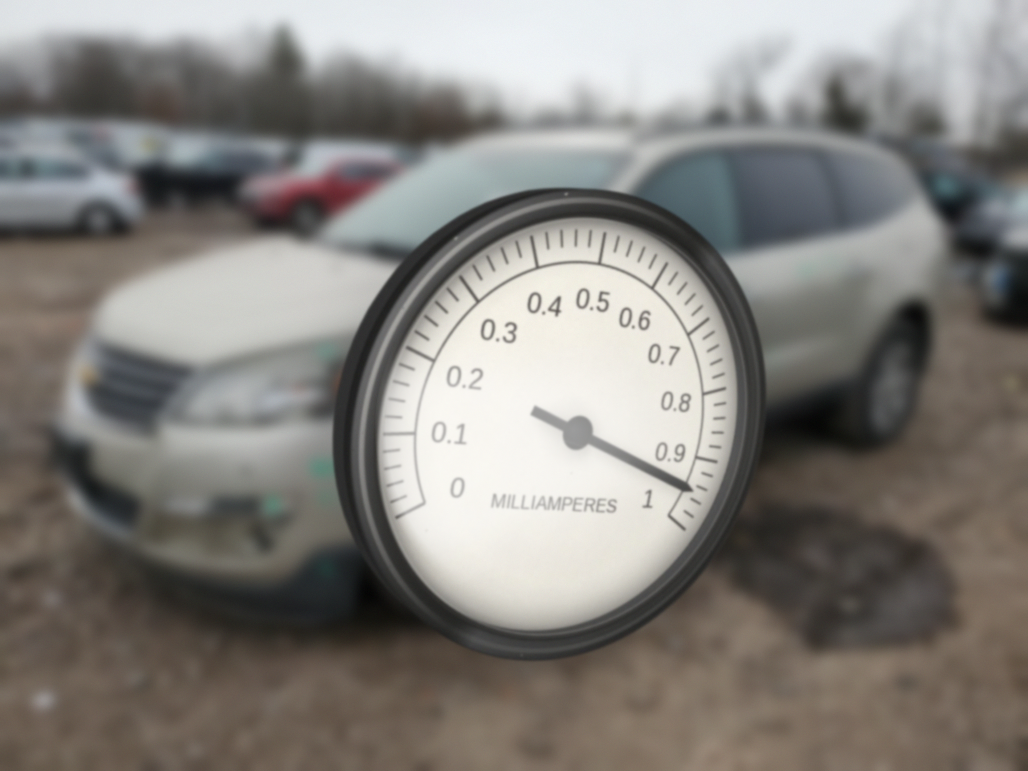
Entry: 0.95; mA
